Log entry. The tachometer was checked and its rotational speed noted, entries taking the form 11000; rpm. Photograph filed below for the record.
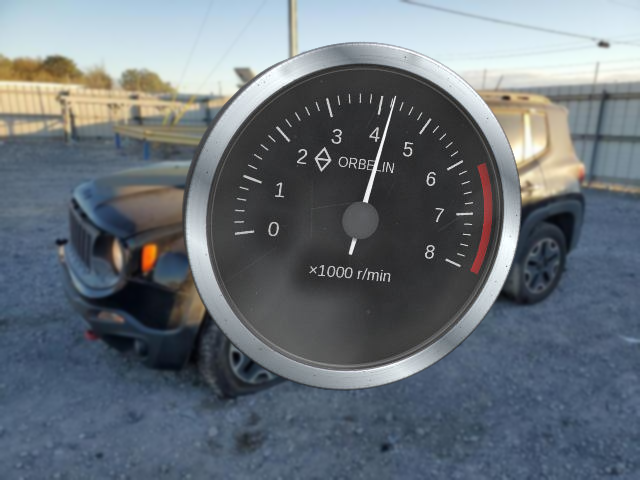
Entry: 4200; rpm
